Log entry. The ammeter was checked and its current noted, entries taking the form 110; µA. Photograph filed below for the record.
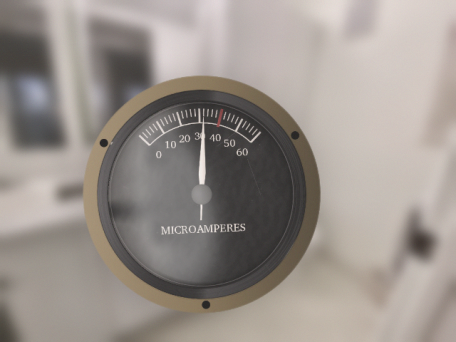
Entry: 32; µA
